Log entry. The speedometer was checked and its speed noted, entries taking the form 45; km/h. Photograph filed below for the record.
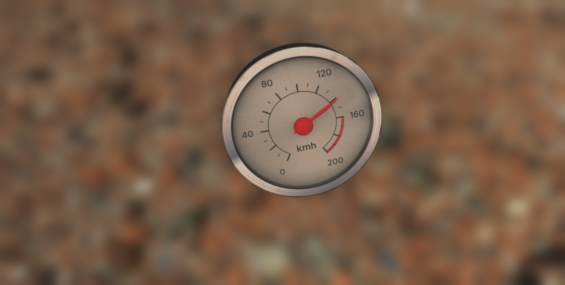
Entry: 140; km/h
